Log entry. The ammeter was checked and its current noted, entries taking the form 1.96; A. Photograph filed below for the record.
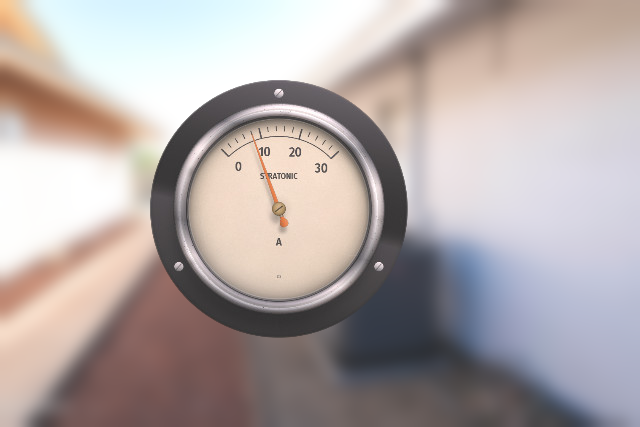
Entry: 8; A
